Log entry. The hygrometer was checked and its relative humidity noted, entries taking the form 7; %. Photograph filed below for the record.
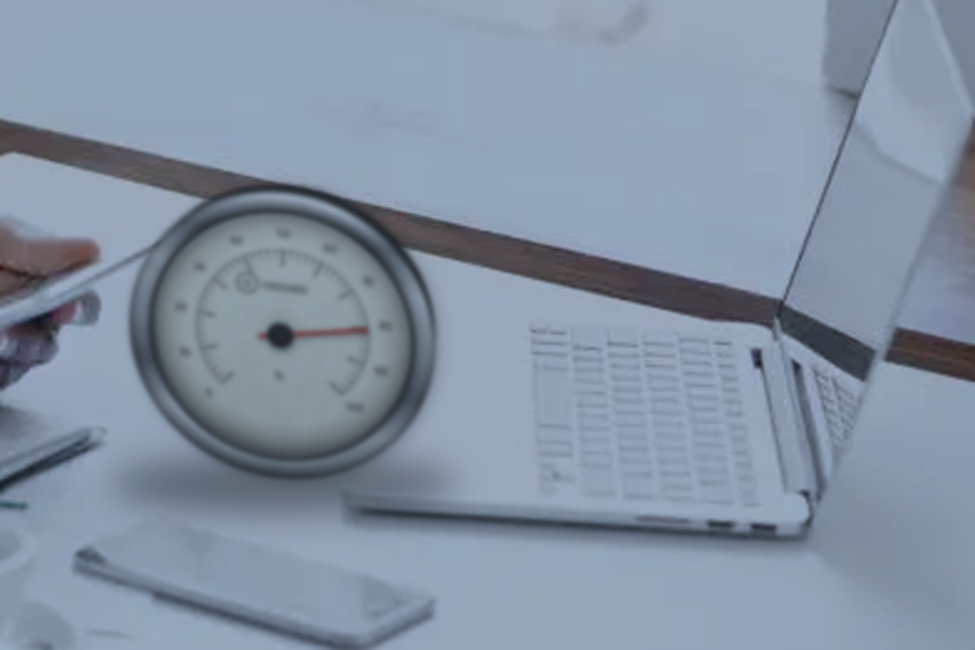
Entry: 80; %
